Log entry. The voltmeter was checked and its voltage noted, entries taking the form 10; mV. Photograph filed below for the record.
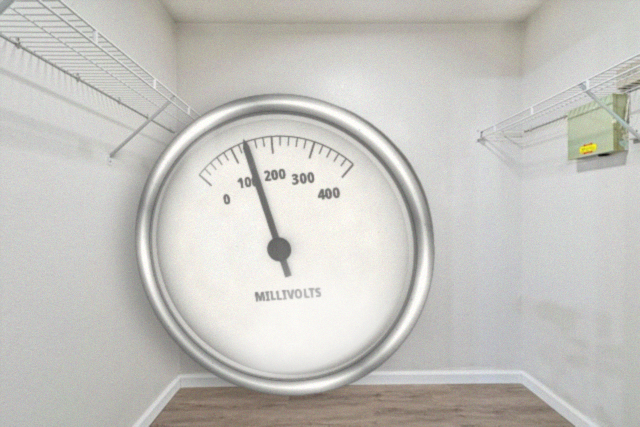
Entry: 140; mV
